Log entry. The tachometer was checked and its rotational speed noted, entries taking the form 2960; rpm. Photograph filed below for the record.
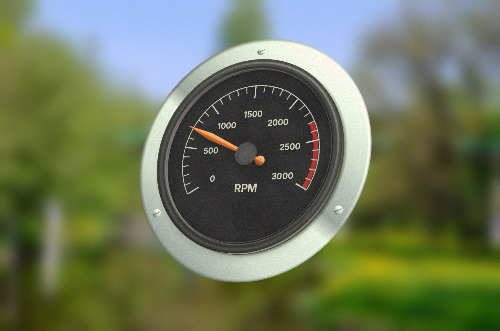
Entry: 700; rpm
